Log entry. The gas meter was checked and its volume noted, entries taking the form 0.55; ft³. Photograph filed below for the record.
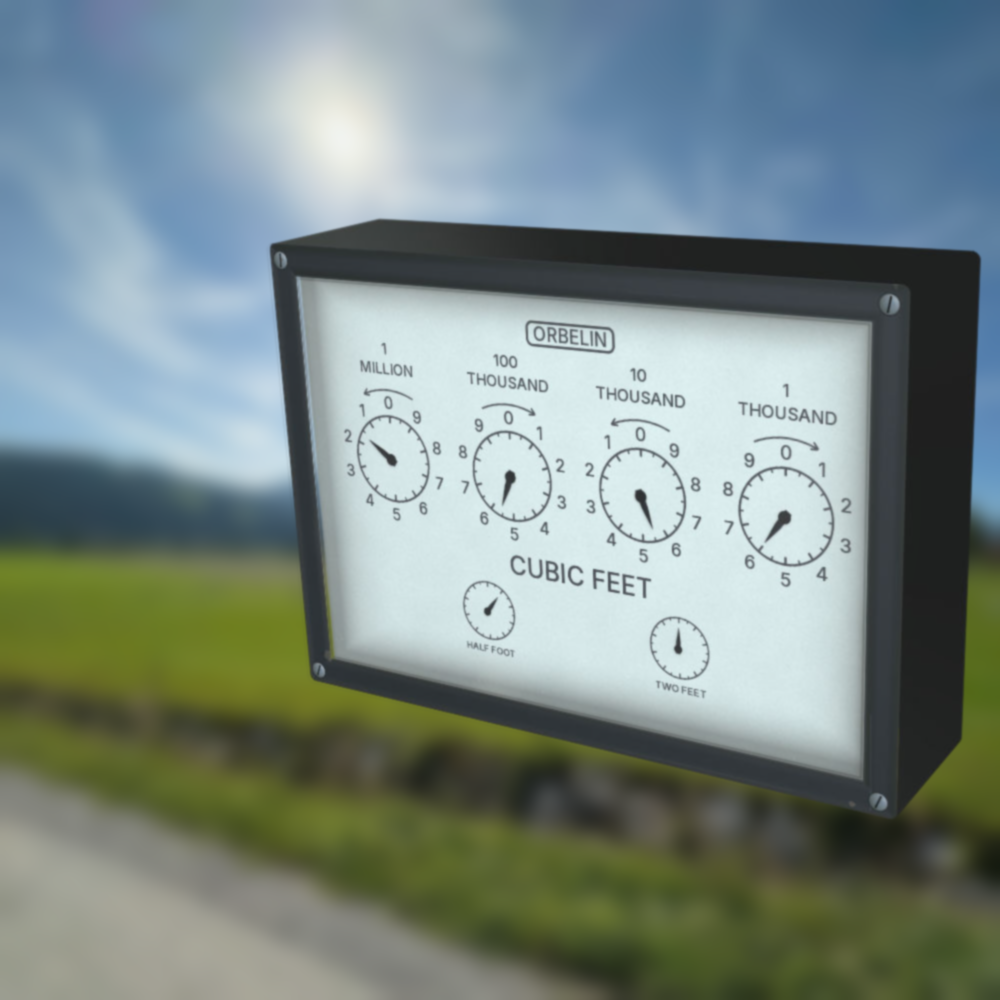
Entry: 155600; ft³
